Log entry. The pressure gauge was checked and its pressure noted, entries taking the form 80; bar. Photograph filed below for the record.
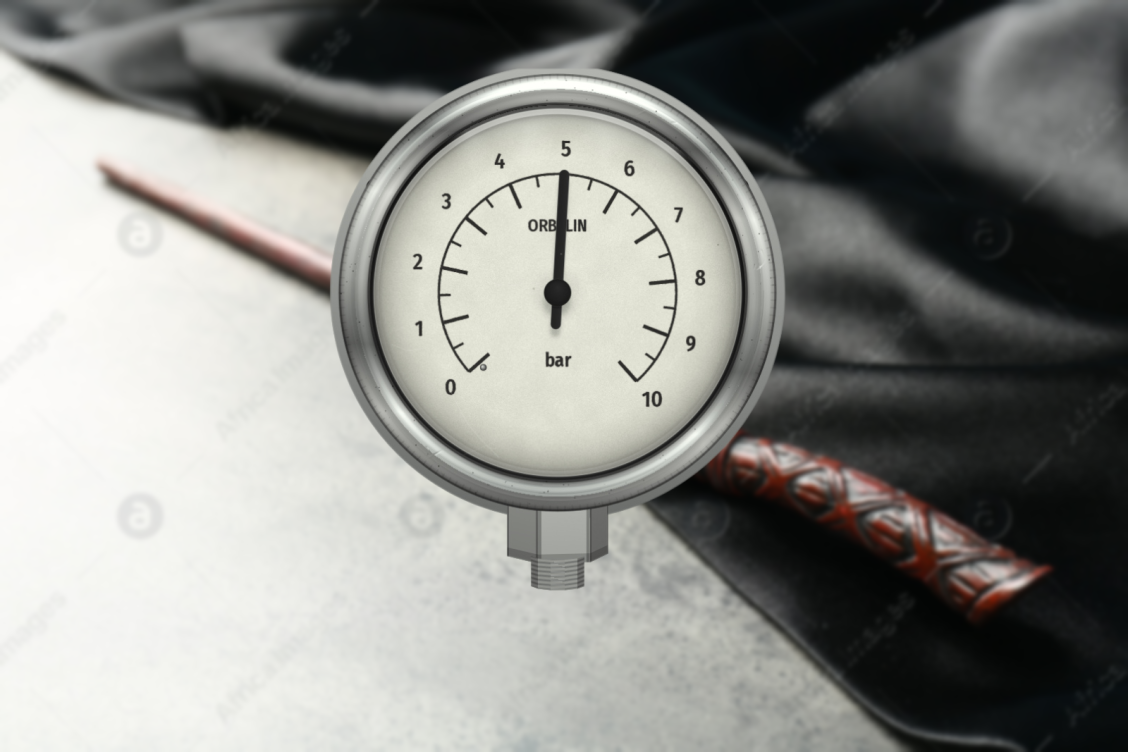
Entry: 5; bar
